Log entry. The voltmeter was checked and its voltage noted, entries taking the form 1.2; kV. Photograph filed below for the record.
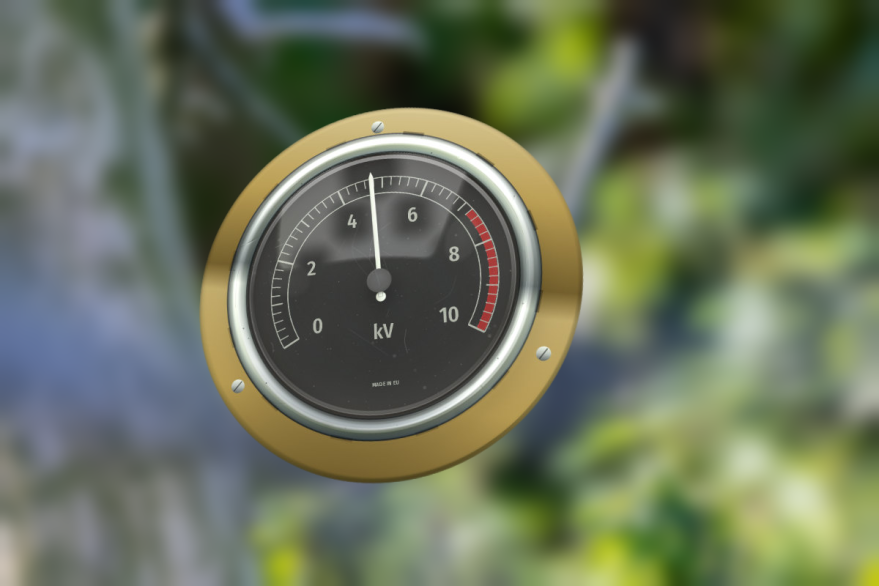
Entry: 4.8; kV
